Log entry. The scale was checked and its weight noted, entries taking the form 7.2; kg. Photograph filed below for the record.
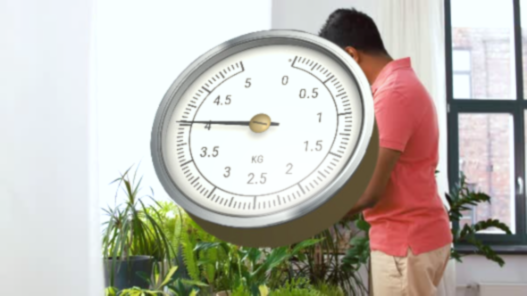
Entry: 4; kg
